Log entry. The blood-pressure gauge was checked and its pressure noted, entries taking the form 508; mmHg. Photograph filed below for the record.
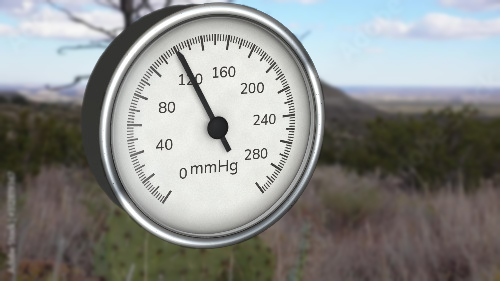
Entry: 120; mmHg
